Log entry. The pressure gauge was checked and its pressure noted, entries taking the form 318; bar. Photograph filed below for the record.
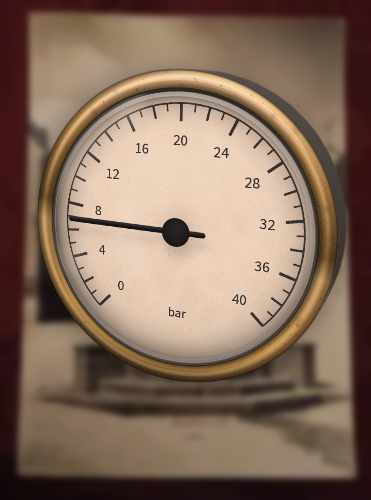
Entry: 7; bar
